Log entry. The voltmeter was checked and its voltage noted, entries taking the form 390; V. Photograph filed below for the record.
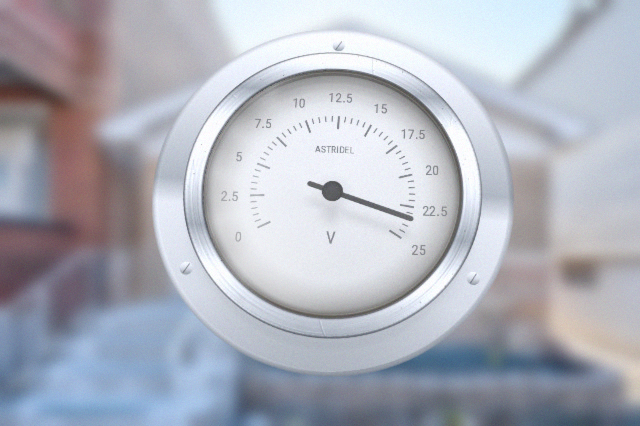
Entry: 23.5; V
